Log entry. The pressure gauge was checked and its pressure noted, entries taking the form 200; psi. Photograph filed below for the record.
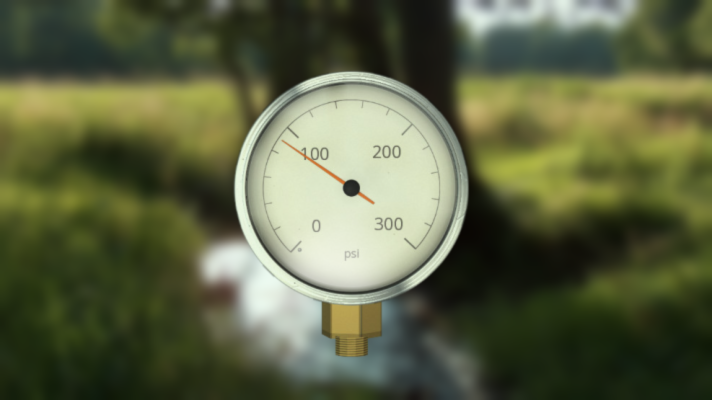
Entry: 90; psi
